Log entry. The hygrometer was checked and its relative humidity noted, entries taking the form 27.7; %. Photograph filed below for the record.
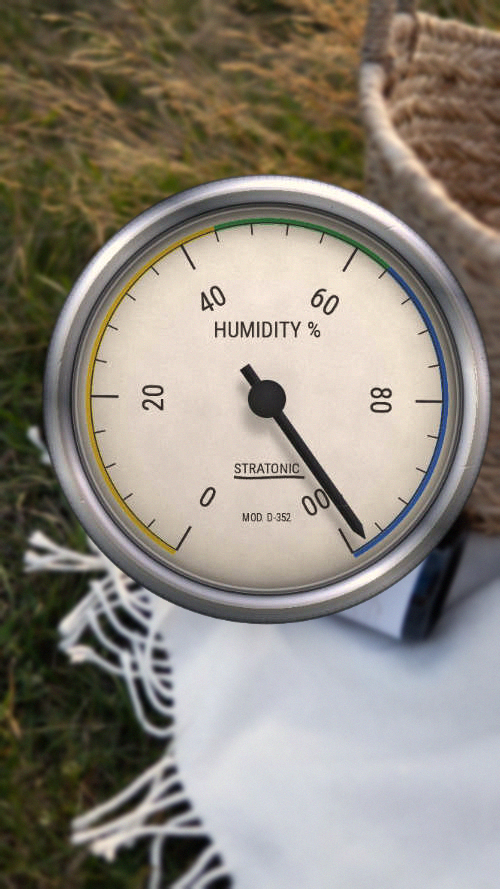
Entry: 98; %
